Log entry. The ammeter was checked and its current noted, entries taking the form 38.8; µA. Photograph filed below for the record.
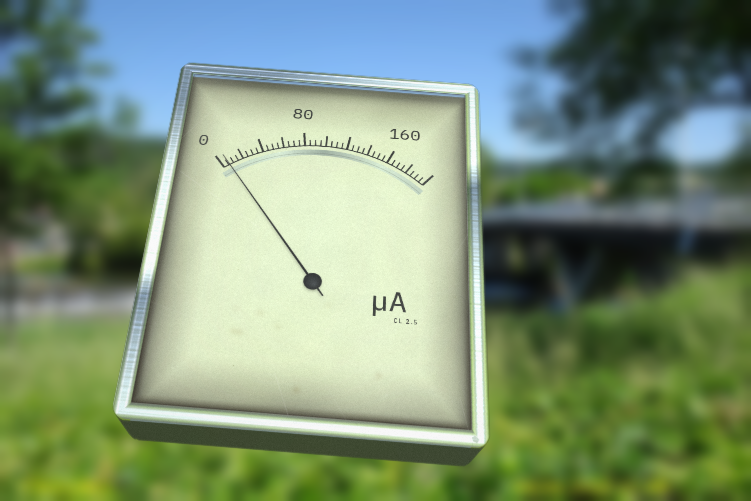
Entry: 5; µA
